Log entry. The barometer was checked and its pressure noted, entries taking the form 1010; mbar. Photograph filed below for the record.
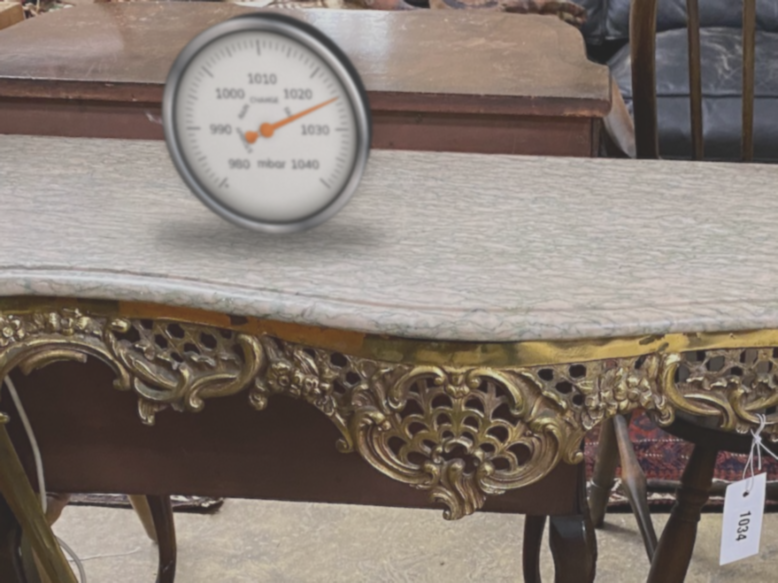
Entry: 1025; mbar
